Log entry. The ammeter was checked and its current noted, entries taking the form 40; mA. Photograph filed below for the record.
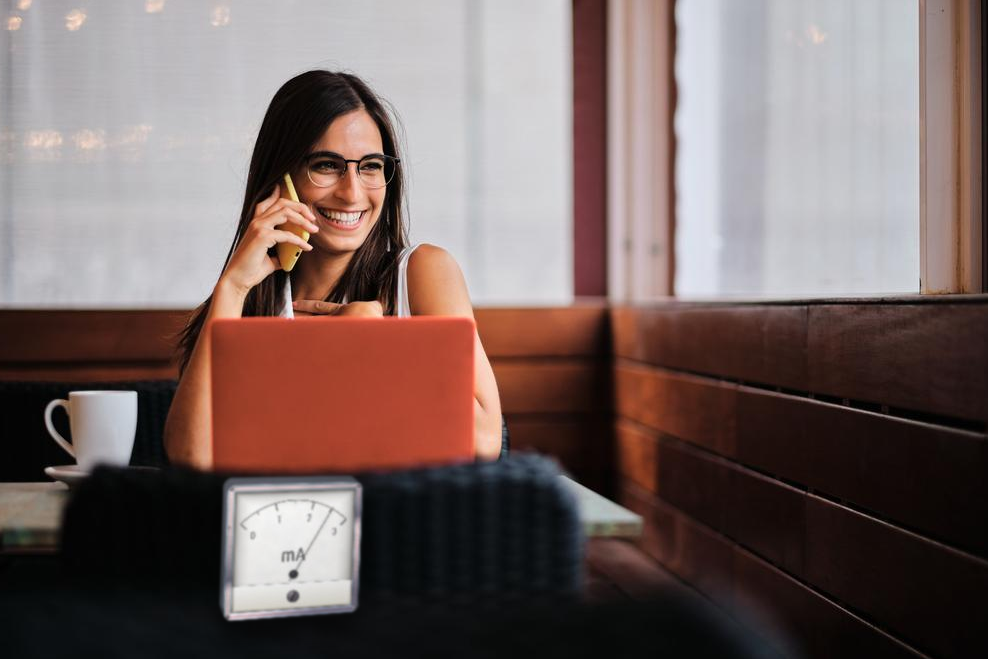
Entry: 2.5; mA
